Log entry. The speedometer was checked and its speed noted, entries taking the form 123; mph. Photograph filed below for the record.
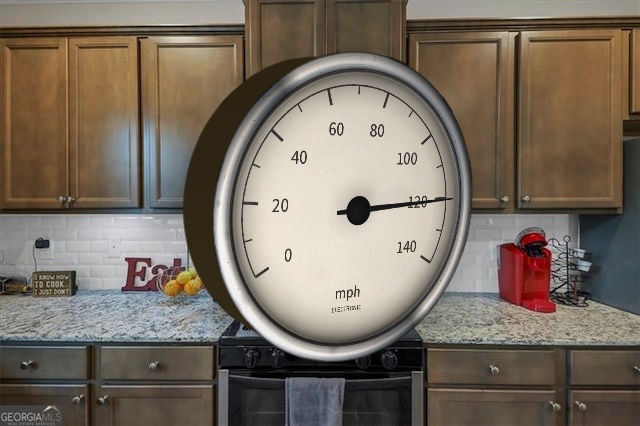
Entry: 120; mph
